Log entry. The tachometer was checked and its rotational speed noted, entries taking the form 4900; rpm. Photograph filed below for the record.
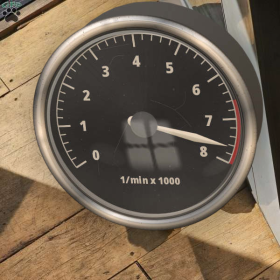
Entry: 7600; rpm
